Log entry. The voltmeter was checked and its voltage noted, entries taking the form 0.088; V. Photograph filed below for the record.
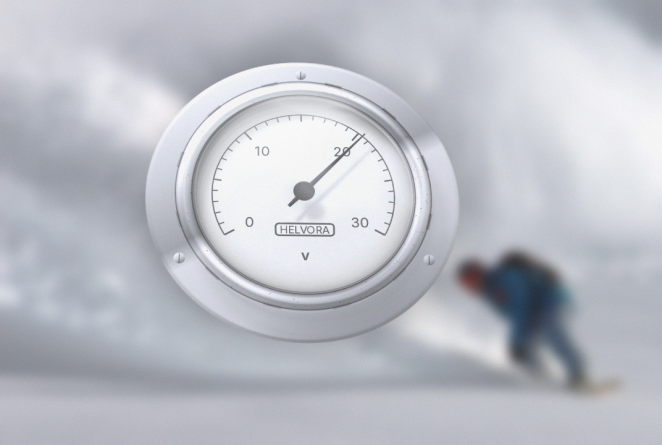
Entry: 20.5; V
